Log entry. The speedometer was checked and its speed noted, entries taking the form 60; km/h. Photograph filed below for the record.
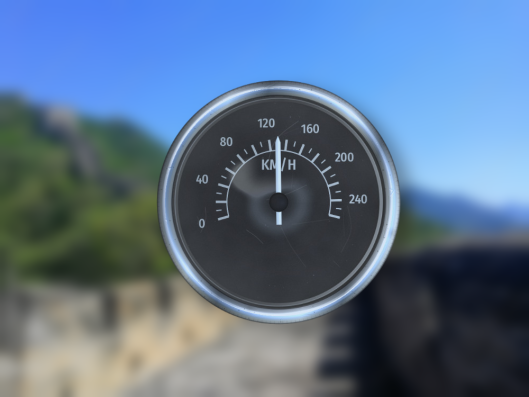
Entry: 130; km/h
